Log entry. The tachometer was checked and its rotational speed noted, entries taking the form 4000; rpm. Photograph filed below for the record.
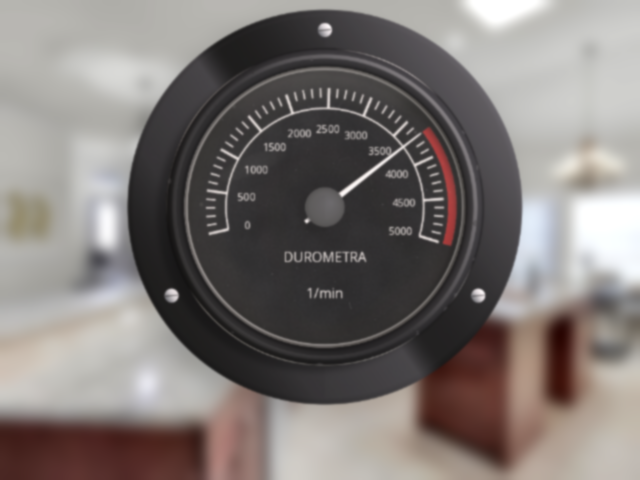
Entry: 3700; rpm
